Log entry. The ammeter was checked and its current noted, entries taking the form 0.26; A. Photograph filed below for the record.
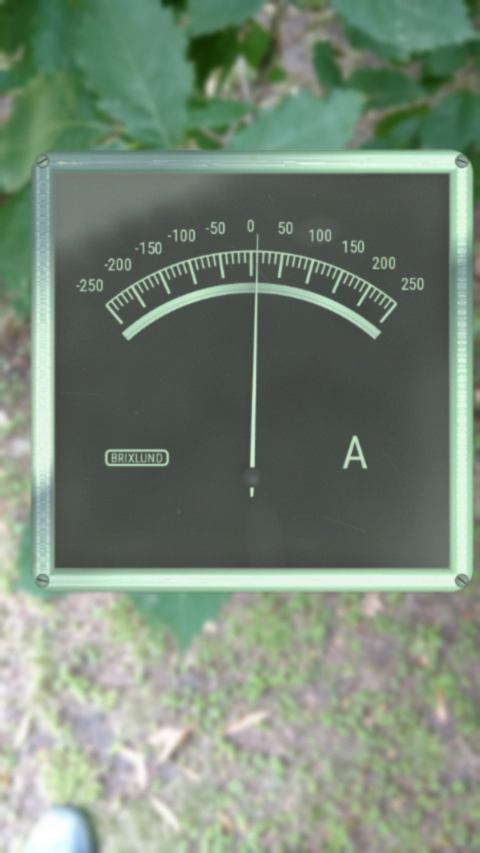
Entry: 10; A
